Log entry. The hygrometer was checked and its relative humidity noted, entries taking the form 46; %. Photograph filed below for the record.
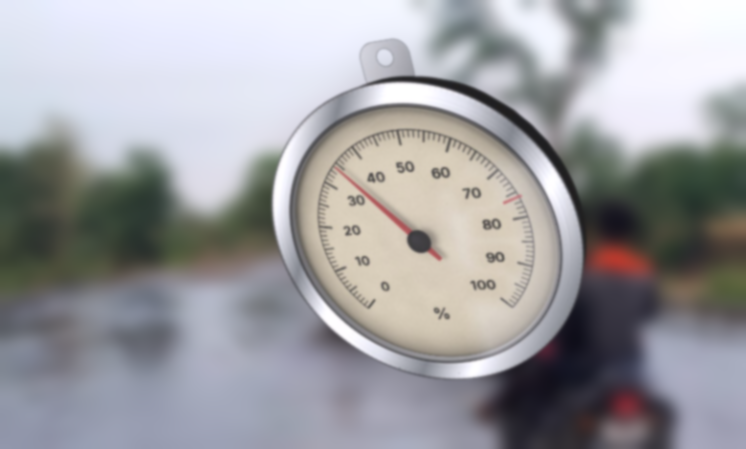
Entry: 35; %
